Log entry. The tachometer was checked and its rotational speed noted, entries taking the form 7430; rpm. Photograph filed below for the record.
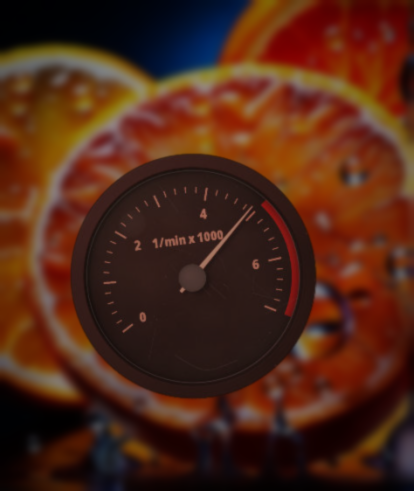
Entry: 4900; rpm
